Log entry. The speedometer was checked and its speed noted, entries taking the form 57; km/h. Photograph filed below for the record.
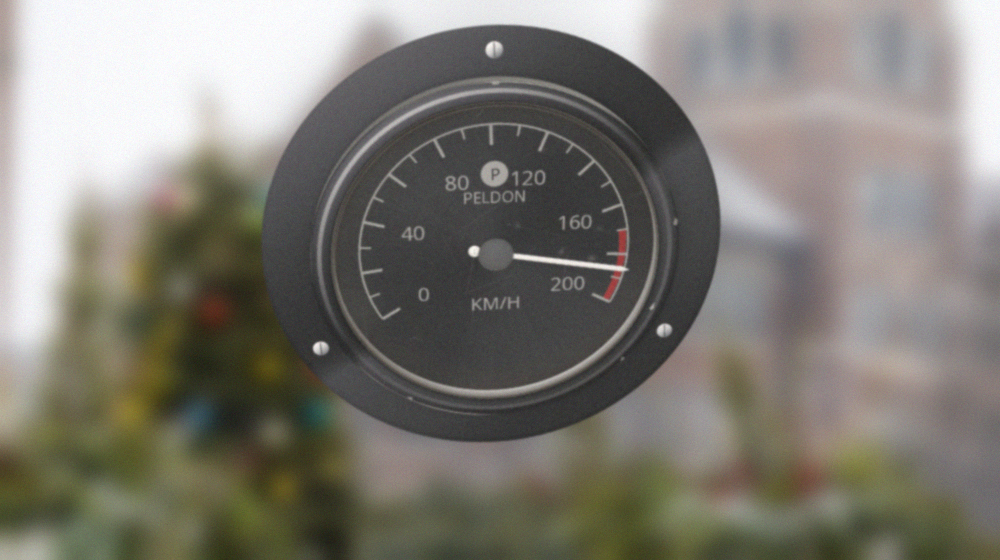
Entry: 185; km/h
